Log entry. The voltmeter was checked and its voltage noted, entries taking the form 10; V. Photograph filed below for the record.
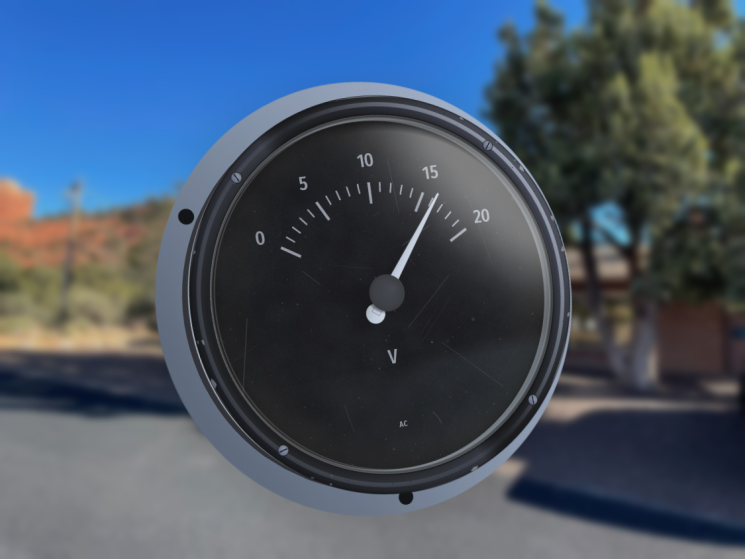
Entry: 16; V
